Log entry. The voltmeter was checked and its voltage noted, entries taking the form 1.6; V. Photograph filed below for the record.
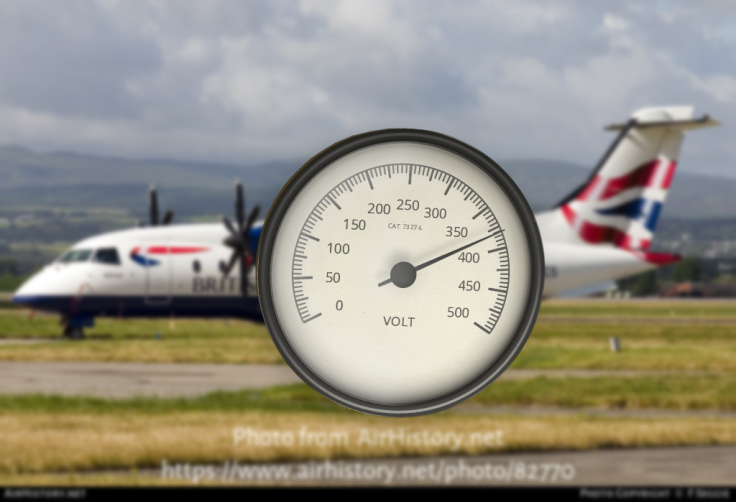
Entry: 380; V
